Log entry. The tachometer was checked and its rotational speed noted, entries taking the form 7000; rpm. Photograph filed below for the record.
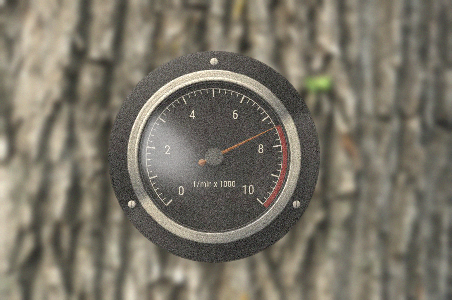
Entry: 7400; rpm
